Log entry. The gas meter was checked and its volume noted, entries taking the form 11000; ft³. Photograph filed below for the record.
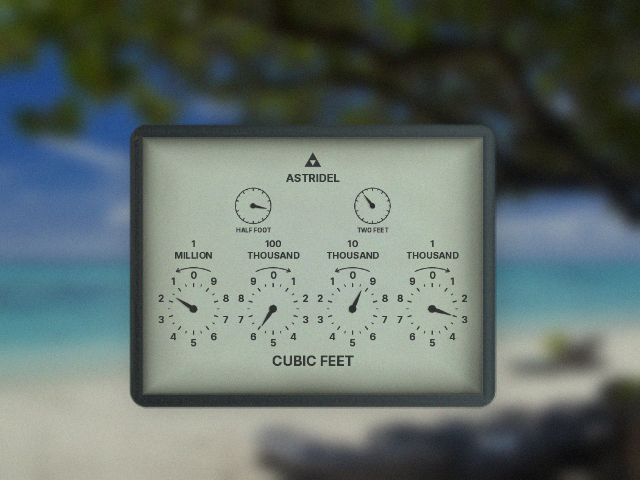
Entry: 159300; ft³
